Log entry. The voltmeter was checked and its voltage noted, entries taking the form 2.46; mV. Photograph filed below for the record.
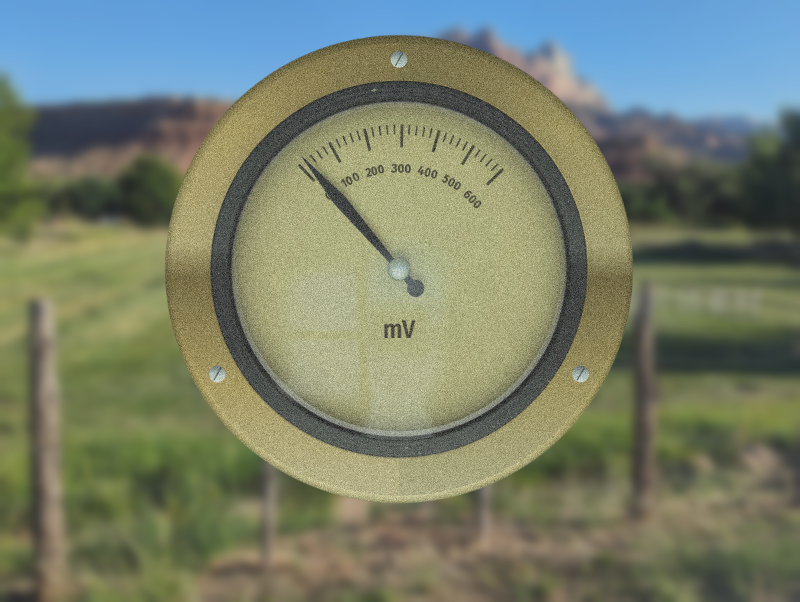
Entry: 20; mV
